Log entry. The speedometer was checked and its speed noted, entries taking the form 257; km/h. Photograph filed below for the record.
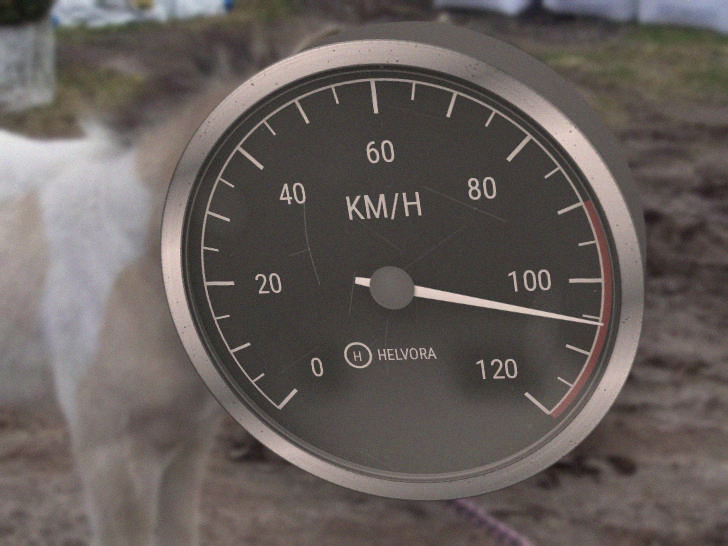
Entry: 105; km/h
